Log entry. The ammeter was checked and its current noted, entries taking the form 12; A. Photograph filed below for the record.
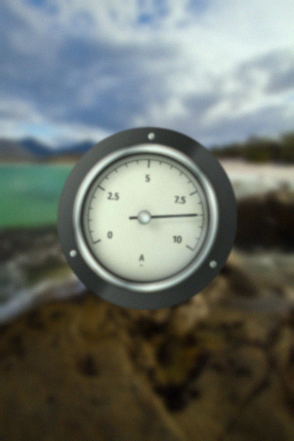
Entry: 8.5; A
